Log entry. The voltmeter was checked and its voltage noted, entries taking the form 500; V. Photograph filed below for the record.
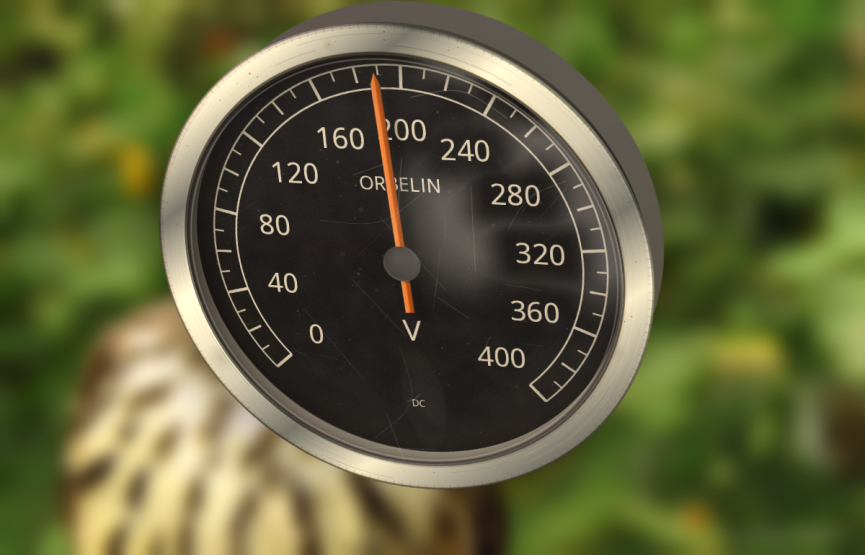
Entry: 190; V
